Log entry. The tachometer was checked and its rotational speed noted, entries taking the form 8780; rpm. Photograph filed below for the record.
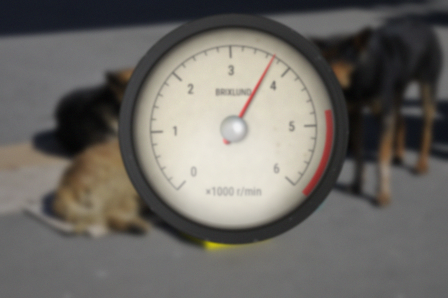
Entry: 3700; rpm
